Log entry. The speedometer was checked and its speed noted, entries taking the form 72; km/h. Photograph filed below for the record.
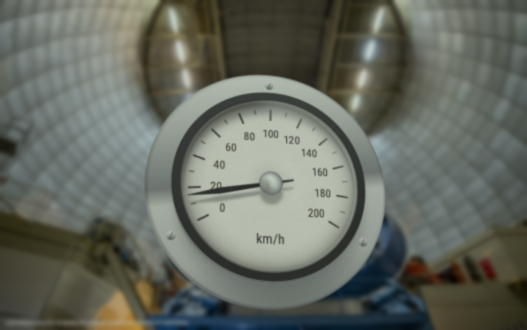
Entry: 15; km/h
